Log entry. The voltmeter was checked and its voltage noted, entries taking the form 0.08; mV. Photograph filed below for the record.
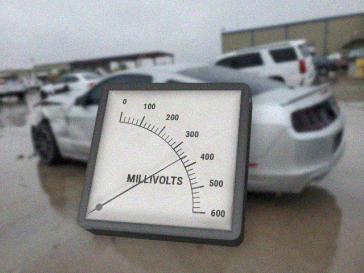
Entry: 360; mV
